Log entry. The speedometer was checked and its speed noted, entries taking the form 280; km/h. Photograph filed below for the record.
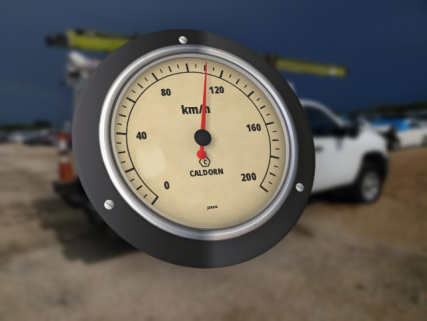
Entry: 110; km/h
